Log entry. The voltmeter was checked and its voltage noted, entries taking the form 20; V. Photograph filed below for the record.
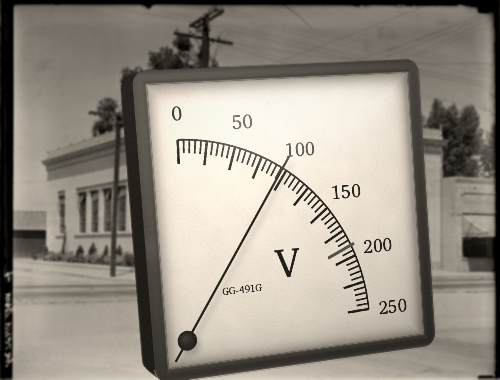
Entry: 95; V
